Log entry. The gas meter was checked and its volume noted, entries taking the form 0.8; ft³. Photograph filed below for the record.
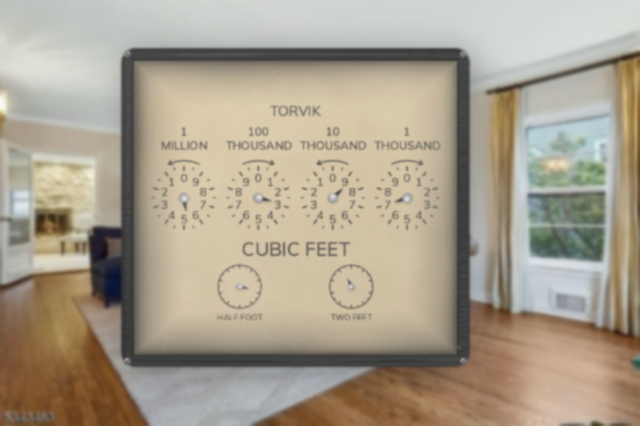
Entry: 528700; ft³
